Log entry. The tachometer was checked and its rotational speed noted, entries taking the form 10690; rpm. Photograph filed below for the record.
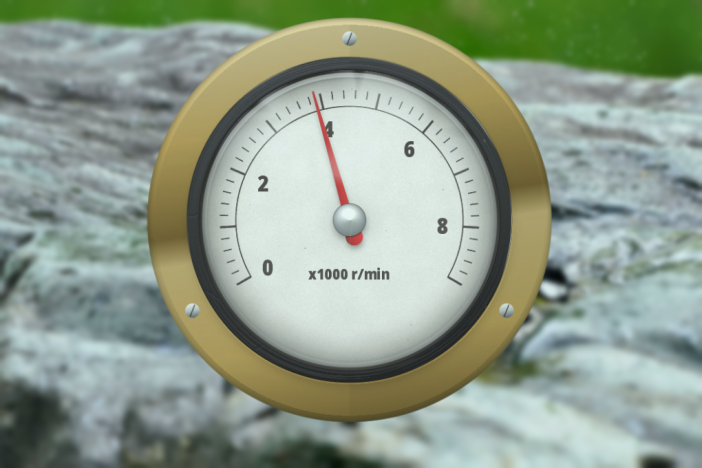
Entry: 3900; rpm
